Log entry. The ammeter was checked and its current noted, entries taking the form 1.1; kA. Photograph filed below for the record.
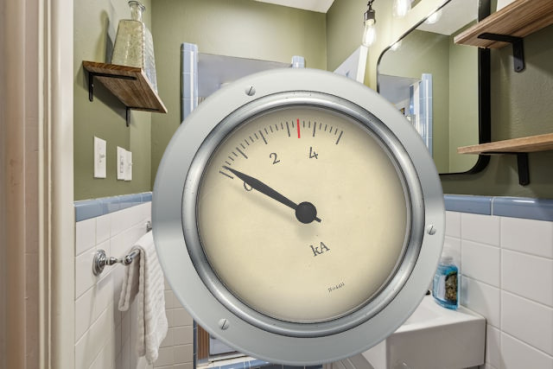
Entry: 0.2; kA
